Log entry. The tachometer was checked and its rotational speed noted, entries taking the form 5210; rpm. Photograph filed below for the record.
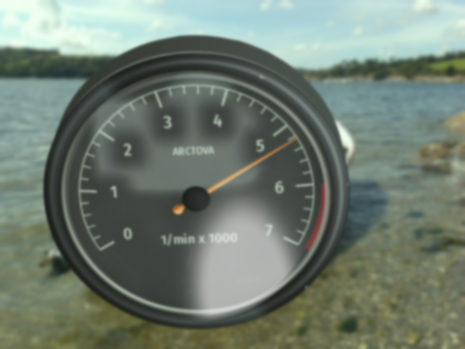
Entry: 5200; rpm
